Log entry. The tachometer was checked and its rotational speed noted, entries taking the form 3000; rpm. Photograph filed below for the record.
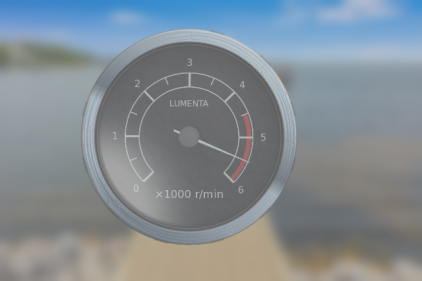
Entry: 5500; rpm
